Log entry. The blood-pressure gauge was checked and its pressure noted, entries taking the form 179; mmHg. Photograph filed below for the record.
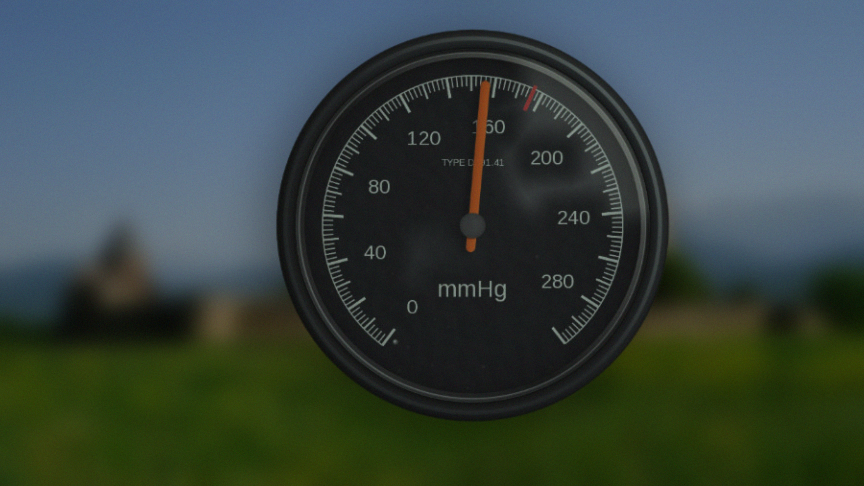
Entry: 156; mmHg
